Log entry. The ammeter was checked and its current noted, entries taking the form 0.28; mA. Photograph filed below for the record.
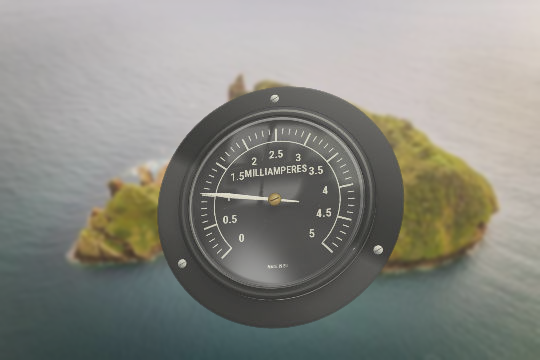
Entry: 1; mA
